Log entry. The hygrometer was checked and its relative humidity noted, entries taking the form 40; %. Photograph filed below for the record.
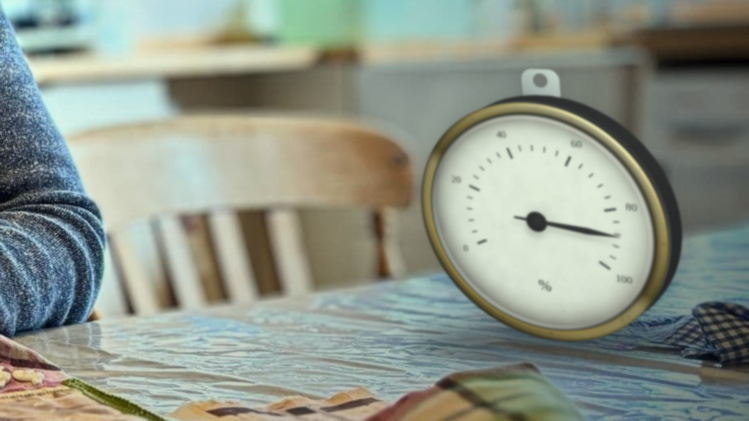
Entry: 88; %
